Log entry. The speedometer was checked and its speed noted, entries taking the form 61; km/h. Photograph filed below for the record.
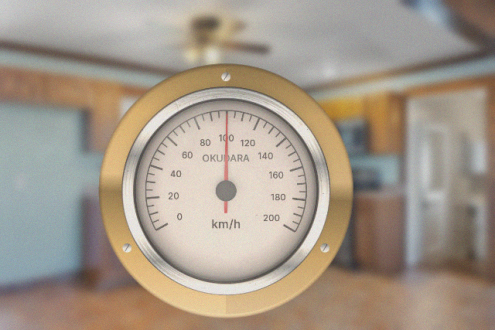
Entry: 100; km/h
